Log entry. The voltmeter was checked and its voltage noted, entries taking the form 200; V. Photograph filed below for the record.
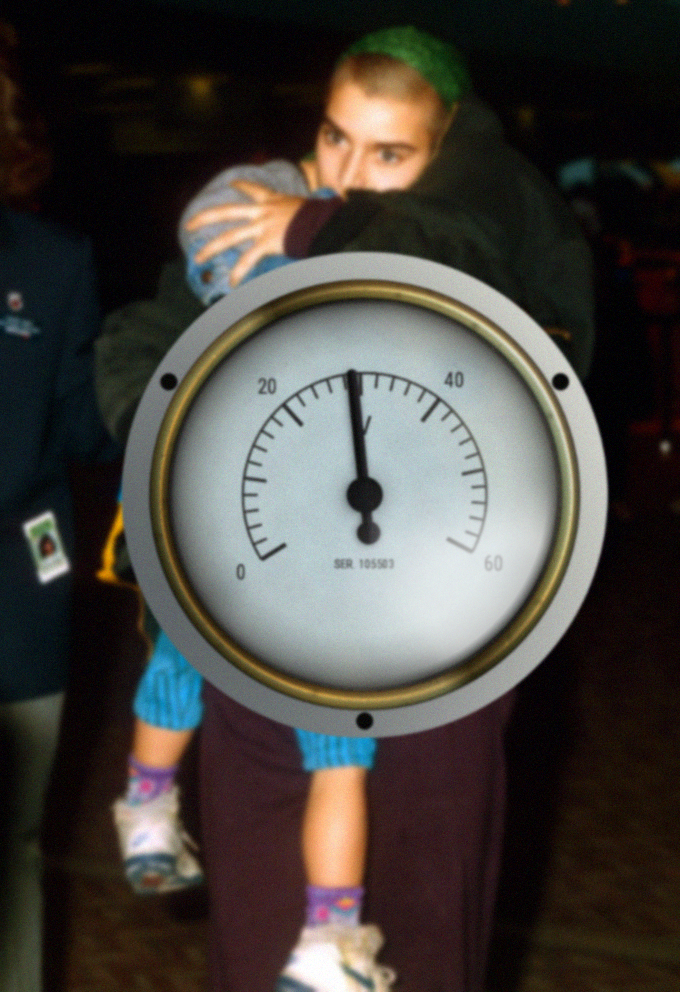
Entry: 29; V
